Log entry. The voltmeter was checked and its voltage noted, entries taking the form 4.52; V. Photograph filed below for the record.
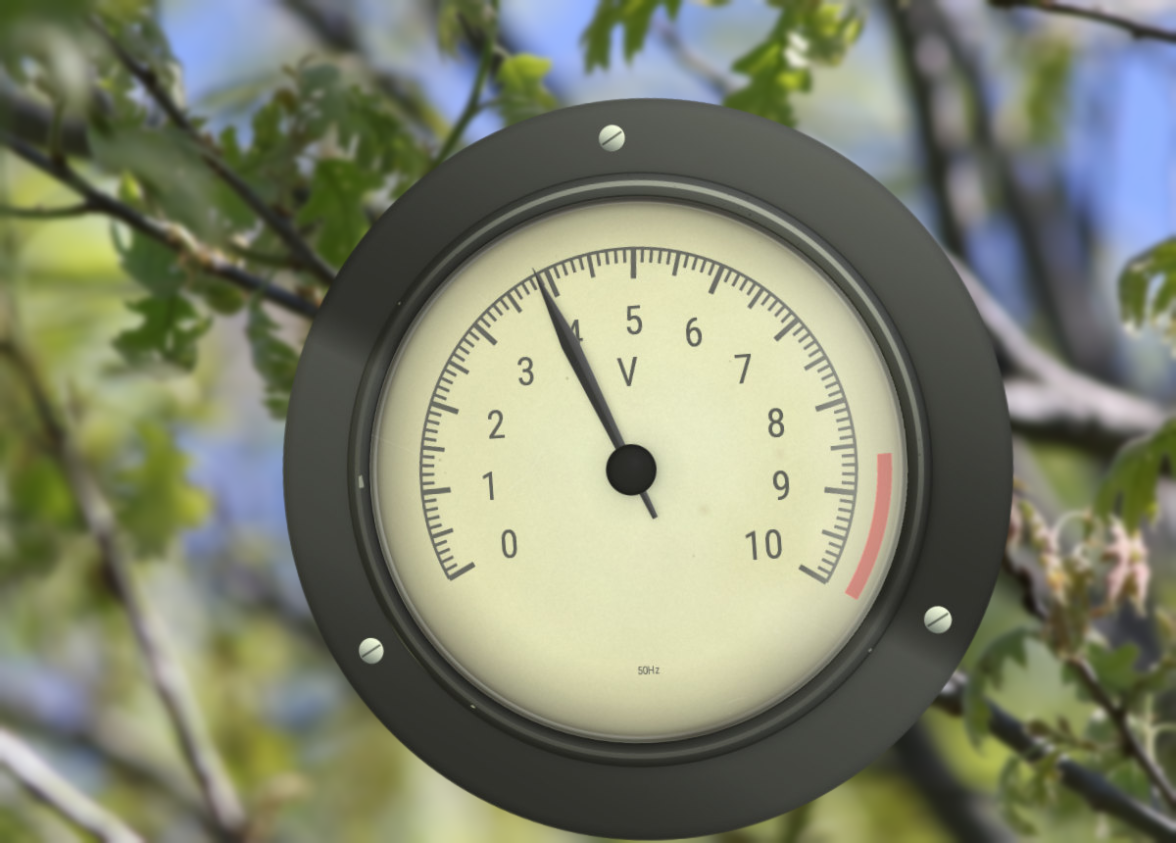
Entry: 3.9; V
